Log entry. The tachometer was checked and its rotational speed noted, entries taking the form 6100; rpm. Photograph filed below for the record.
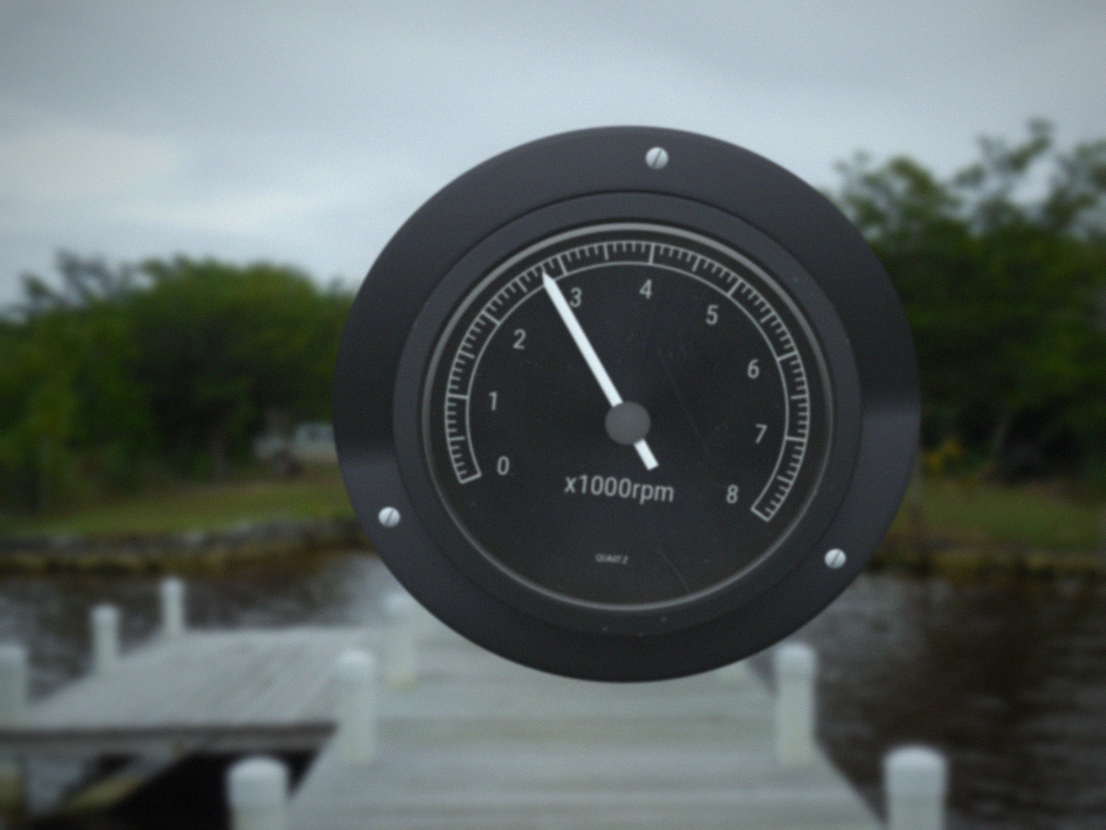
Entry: 2800; rpm
